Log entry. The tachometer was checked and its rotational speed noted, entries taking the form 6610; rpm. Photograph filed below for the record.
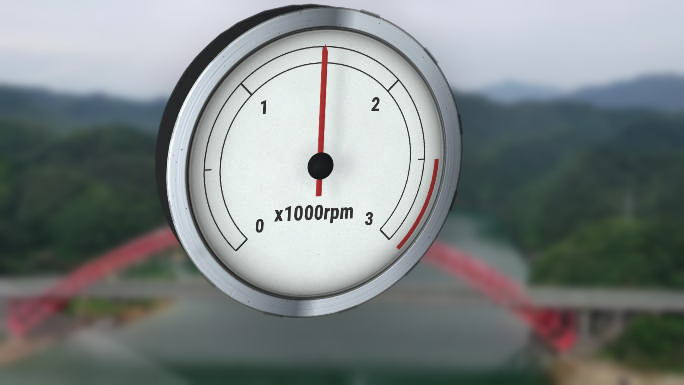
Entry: 1500; rpm
